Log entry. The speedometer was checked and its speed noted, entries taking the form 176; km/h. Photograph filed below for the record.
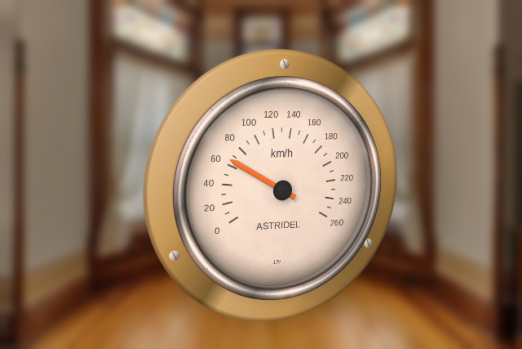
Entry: 65; km/h
